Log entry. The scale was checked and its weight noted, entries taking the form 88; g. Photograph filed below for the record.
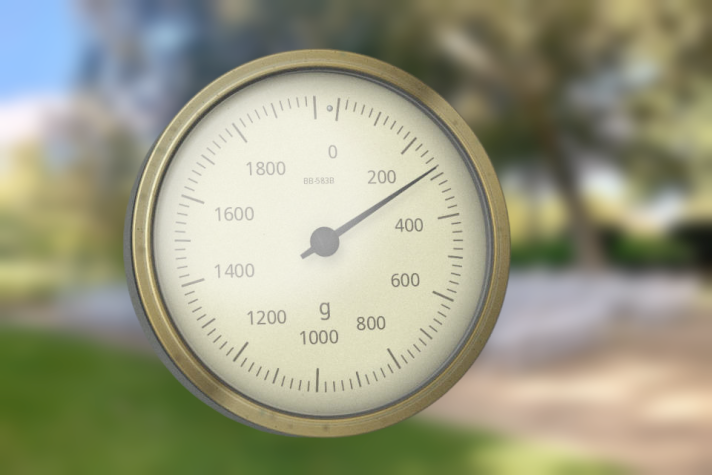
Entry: 280; g
